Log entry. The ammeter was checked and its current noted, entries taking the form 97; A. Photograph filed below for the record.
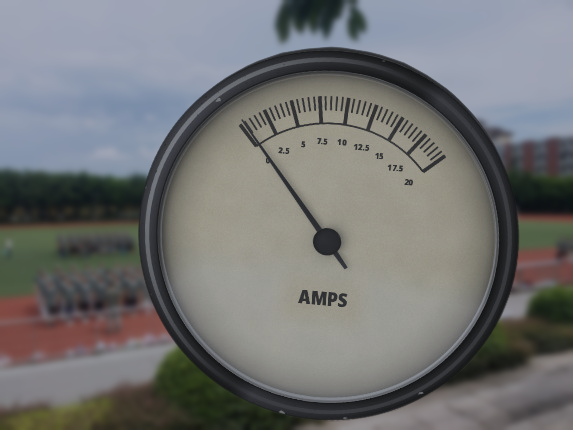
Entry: 0.5; A
